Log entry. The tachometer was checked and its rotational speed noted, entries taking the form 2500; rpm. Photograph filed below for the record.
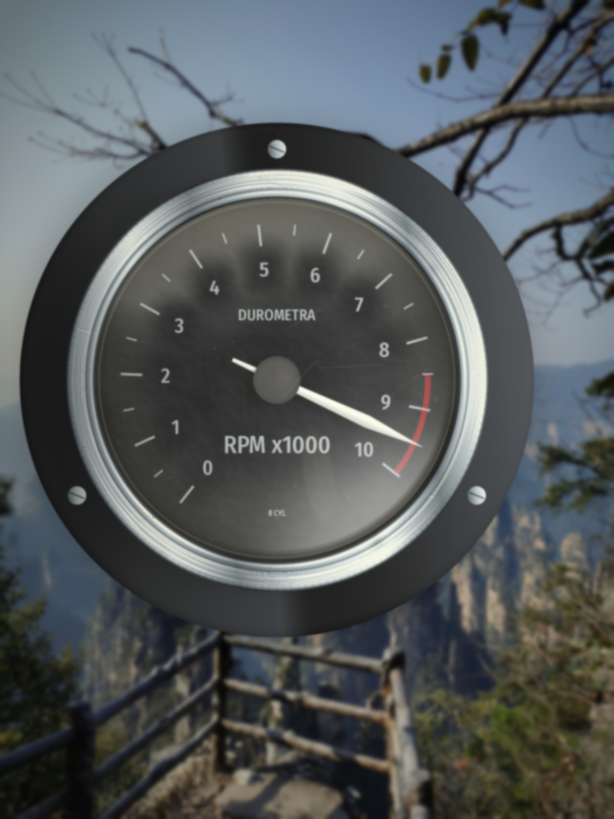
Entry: 9500; rpm
